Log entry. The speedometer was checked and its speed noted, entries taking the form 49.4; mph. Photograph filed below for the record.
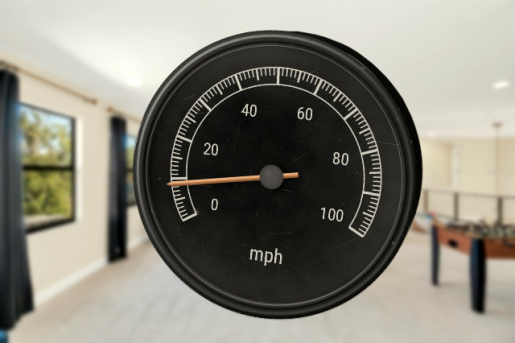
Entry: 9; mph
